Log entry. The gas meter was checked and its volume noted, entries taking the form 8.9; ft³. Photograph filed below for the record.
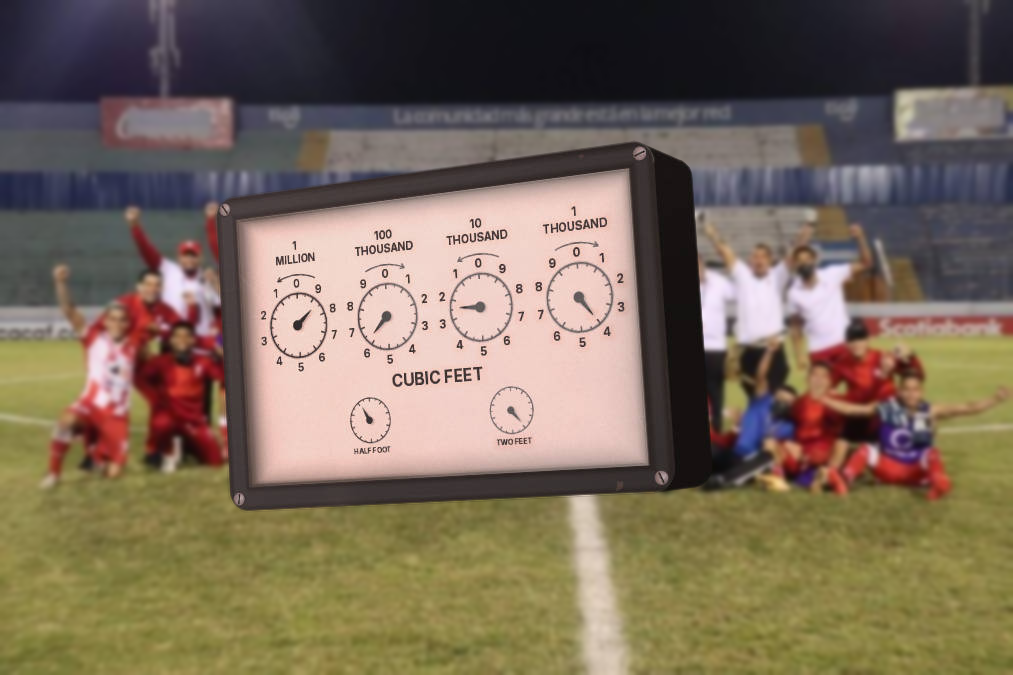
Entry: 862400; ft³
